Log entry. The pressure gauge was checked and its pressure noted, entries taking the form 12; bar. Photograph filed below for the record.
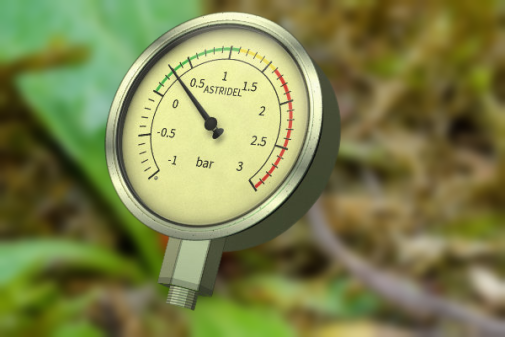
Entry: 0.3; bar
